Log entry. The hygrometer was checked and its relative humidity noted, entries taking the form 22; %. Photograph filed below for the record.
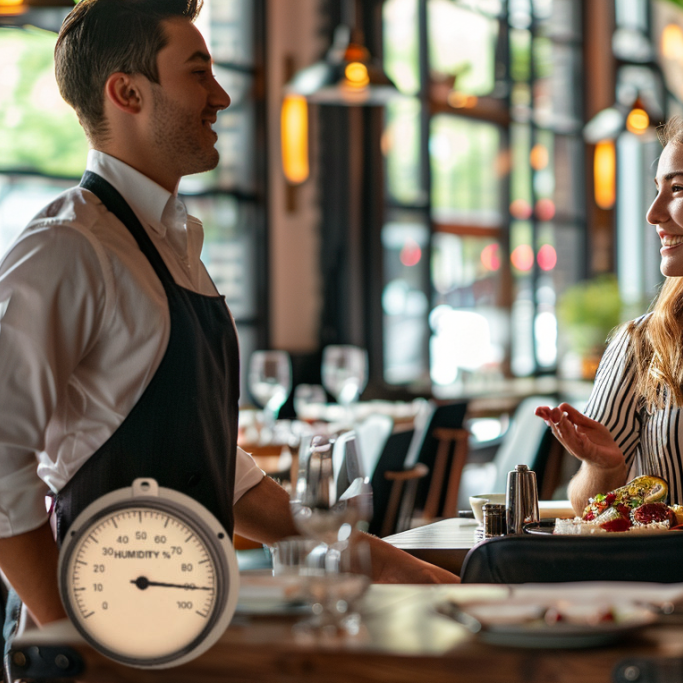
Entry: 90; %
